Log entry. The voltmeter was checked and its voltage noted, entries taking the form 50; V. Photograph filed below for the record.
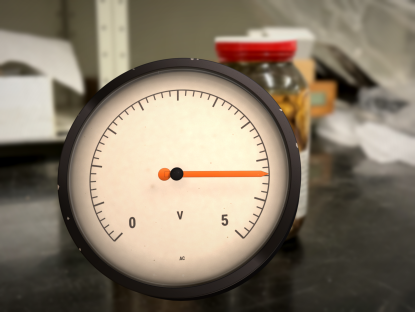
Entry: 4.2; V
